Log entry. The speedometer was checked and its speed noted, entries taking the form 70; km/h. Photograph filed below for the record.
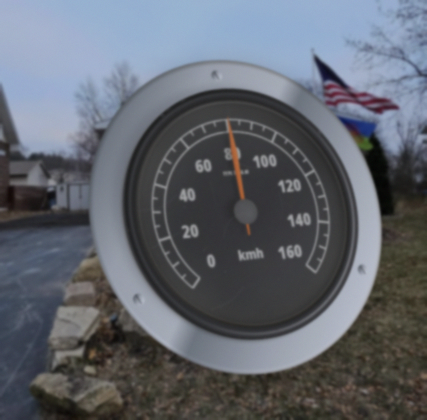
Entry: 80; km/h
